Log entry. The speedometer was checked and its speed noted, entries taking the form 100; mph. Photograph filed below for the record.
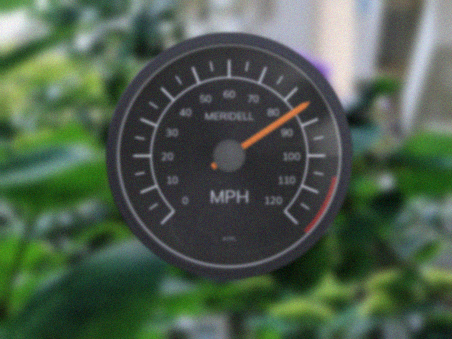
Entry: 85; mph
